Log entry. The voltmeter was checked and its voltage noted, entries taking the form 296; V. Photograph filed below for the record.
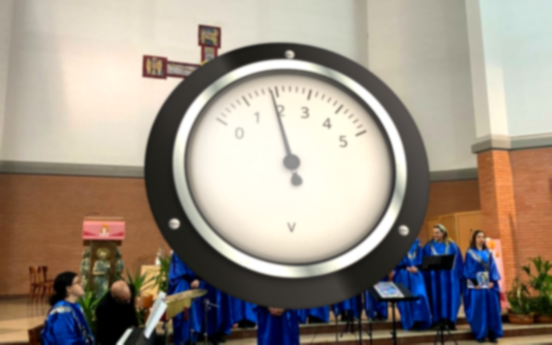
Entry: 1.8; V
